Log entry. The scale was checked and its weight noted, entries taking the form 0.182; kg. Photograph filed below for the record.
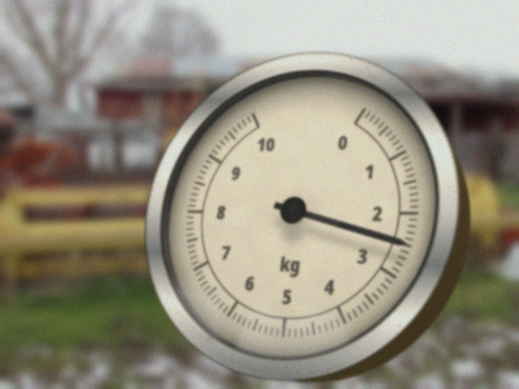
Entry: 2.5; kg
